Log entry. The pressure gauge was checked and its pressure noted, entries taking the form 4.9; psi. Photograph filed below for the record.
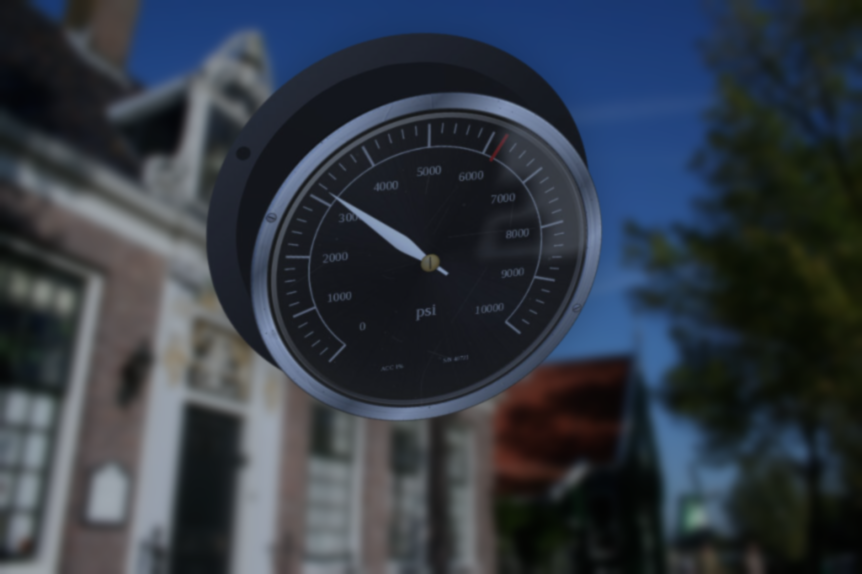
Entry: 3200; psi
